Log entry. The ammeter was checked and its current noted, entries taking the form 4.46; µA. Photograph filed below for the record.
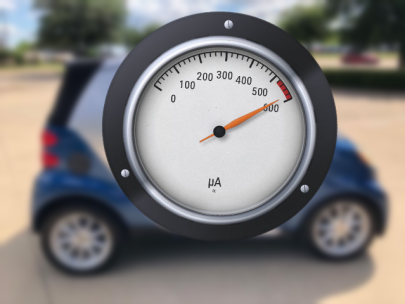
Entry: 580; µA
